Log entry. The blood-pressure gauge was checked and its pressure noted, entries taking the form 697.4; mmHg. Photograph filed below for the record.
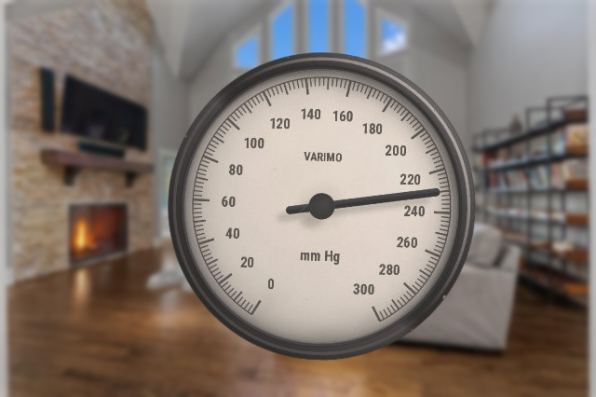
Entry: 230; mmHg
